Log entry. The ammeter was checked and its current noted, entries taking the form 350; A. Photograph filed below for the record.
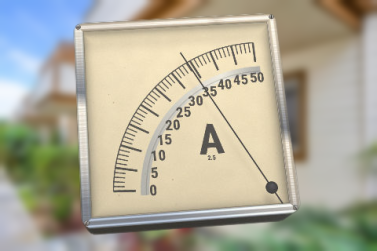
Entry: 34; A
